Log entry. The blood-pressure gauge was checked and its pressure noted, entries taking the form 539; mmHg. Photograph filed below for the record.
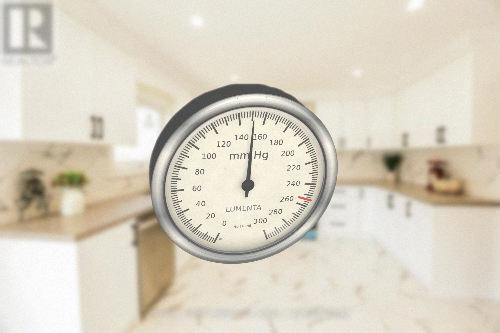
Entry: 150; mmHg
